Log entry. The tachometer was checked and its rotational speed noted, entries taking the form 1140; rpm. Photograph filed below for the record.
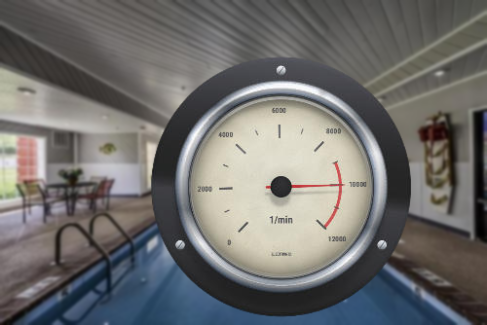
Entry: 10000; rpm
